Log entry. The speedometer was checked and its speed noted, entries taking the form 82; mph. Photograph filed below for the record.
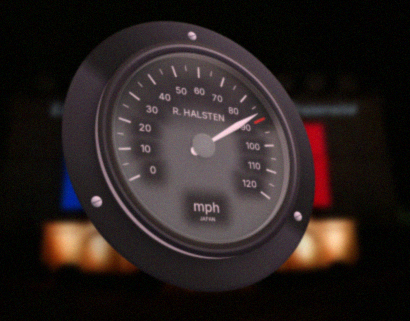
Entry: 87.5; mph
